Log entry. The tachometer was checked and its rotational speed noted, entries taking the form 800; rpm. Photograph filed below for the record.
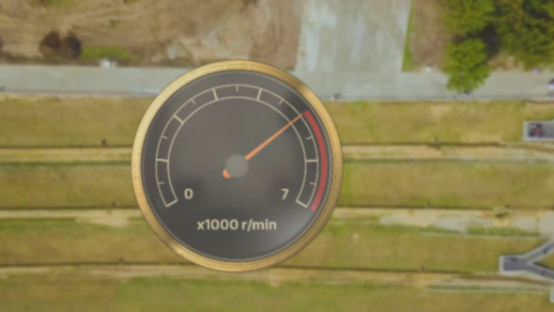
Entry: 5000; rpm
